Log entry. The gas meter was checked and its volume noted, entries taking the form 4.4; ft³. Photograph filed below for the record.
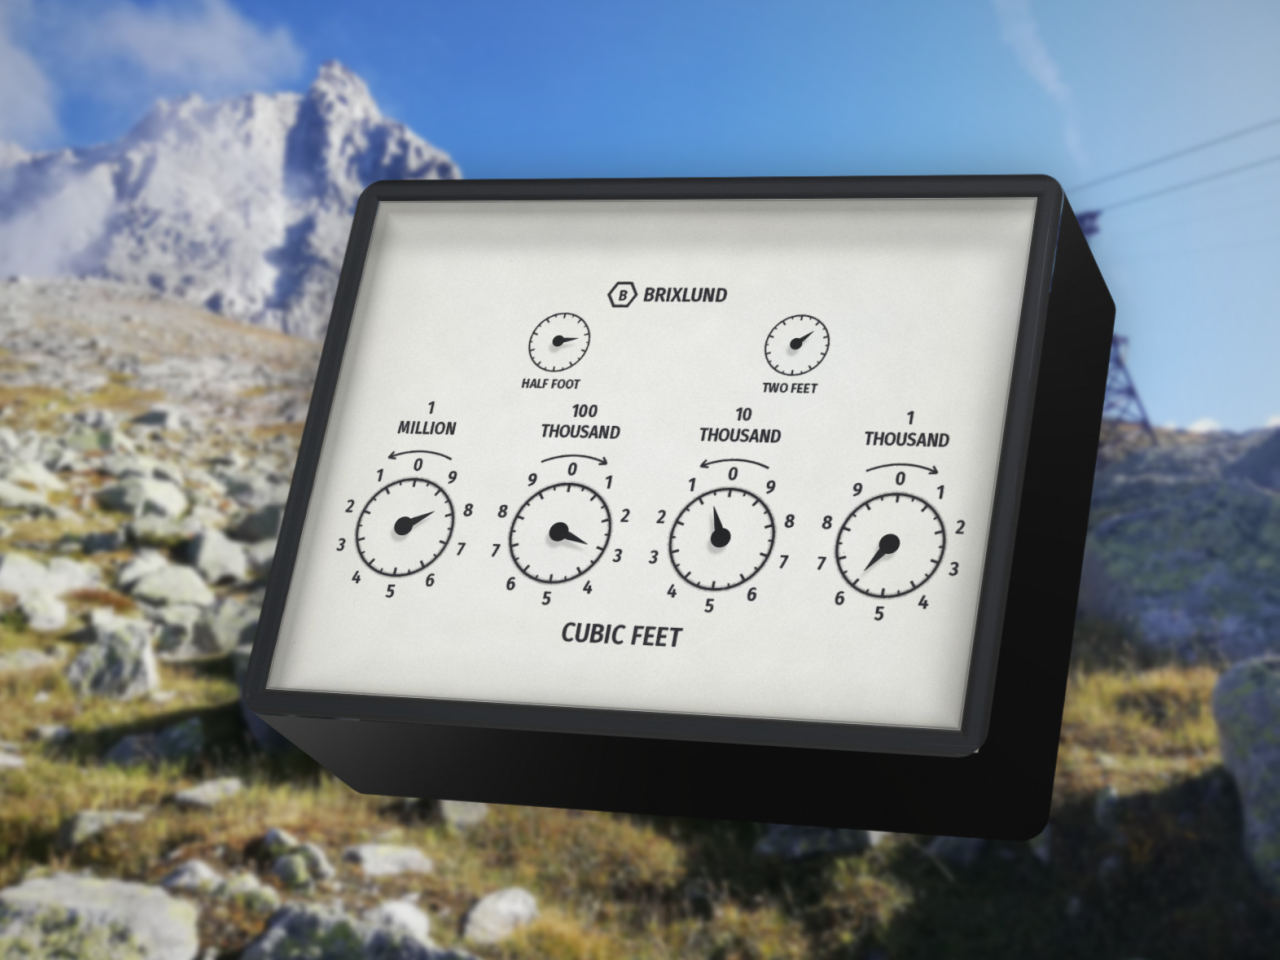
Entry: 830600; ft³
